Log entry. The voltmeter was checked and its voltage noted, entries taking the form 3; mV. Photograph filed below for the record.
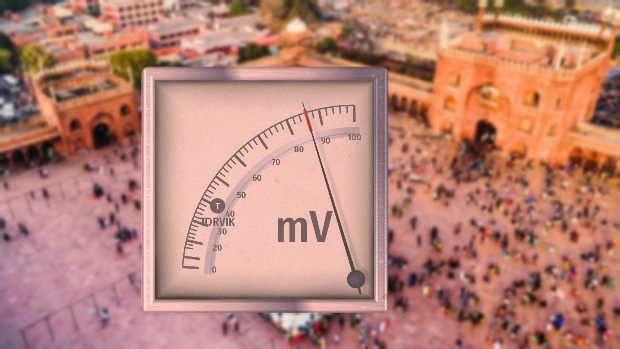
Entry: 86; mV
